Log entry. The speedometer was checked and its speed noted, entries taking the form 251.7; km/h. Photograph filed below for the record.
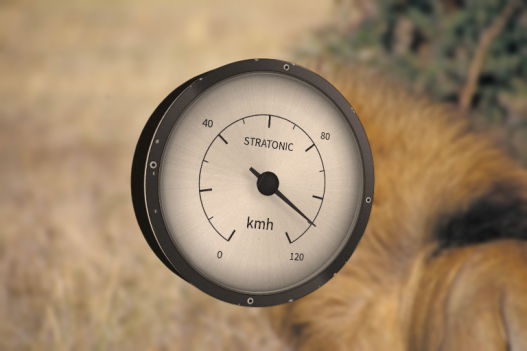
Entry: 110; km/h
